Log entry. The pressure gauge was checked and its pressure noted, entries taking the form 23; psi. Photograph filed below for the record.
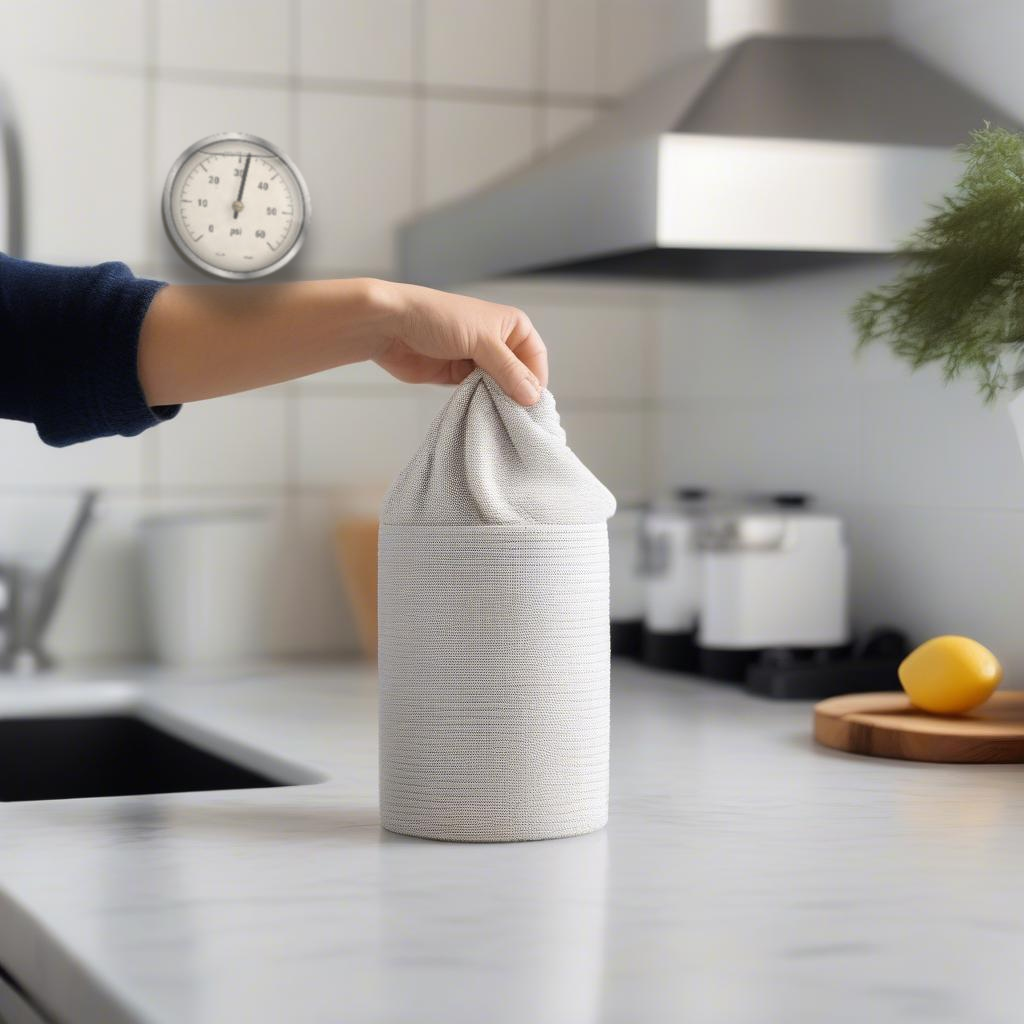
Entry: 32; psi
